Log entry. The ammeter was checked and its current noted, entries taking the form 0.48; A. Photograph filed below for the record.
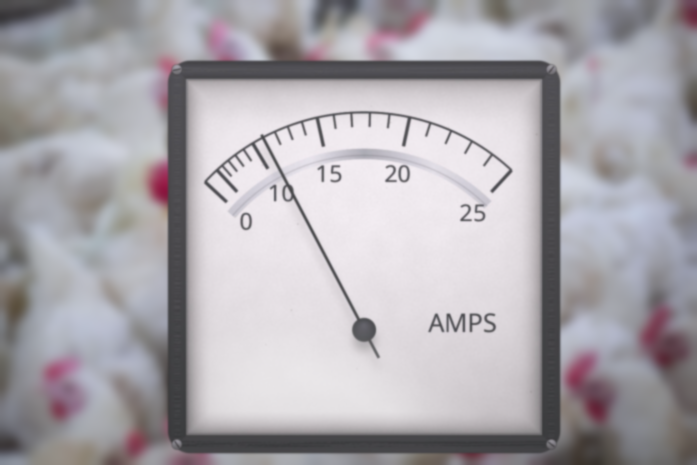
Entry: 11; A
